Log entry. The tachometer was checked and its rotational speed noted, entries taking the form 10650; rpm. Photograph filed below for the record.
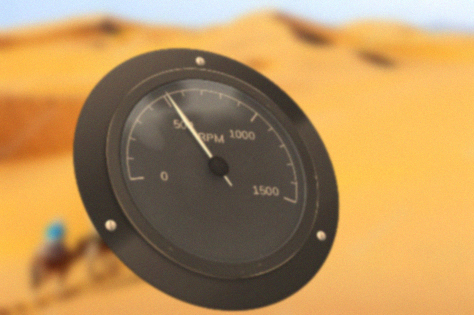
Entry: 500; rpm
